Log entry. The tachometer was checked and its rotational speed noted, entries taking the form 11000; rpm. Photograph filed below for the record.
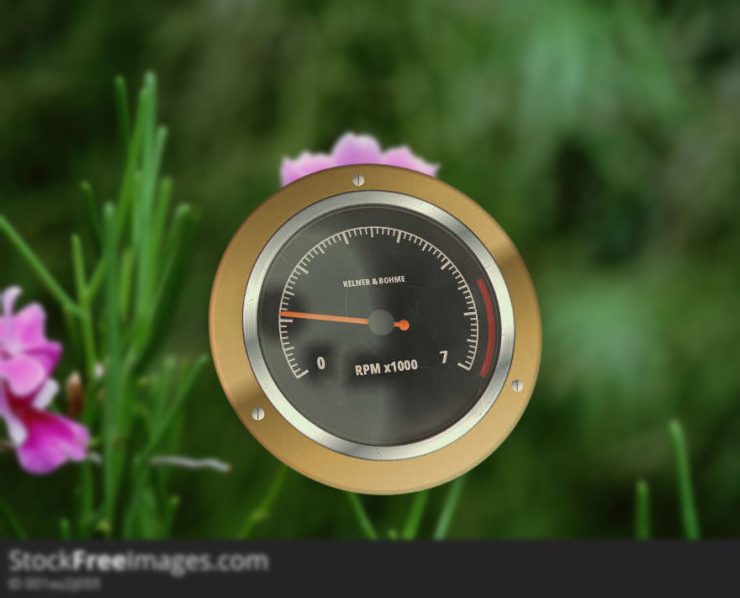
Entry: 1100; rpm
